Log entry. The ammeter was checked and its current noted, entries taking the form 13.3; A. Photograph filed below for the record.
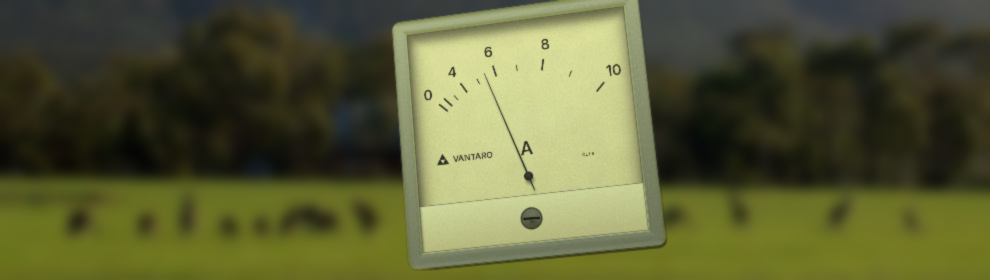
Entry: 5.5; A
